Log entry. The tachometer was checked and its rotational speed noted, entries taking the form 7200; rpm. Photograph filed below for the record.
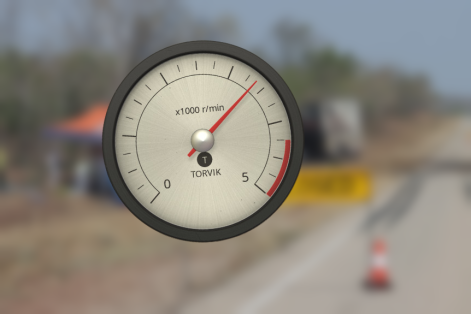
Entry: 3375; rpm
